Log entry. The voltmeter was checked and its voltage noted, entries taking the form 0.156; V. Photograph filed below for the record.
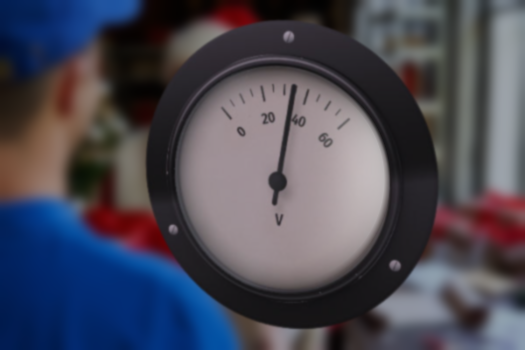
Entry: 35; V
